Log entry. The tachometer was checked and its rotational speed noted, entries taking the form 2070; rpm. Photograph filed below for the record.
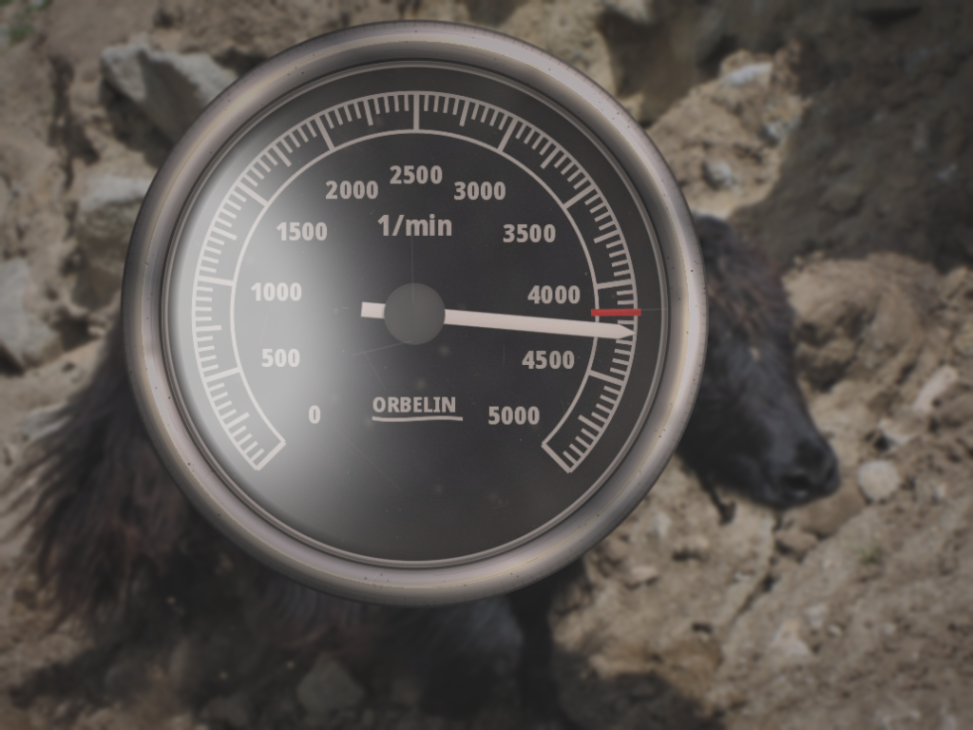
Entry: 4250; rpm
